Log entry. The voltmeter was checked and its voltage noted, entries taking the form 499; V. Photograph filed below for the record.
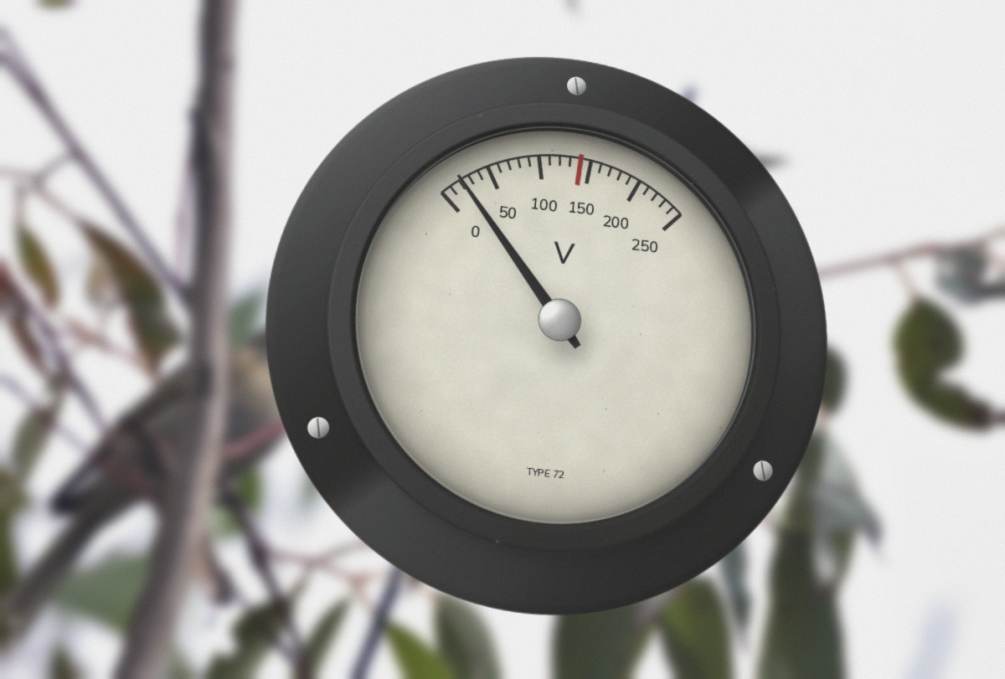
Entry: 20; V
